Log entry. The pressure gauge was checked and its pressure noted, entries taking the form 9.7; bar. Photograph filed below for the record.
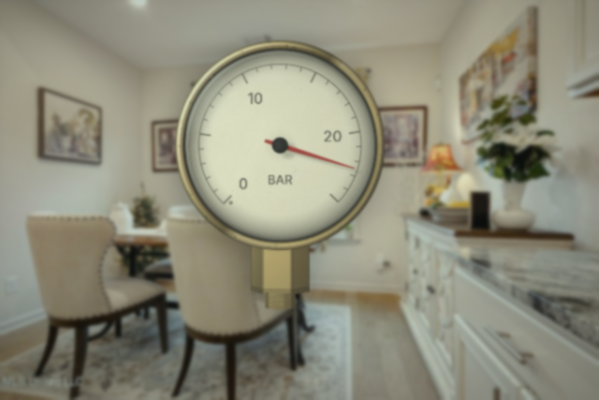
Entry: 22.5; bar
